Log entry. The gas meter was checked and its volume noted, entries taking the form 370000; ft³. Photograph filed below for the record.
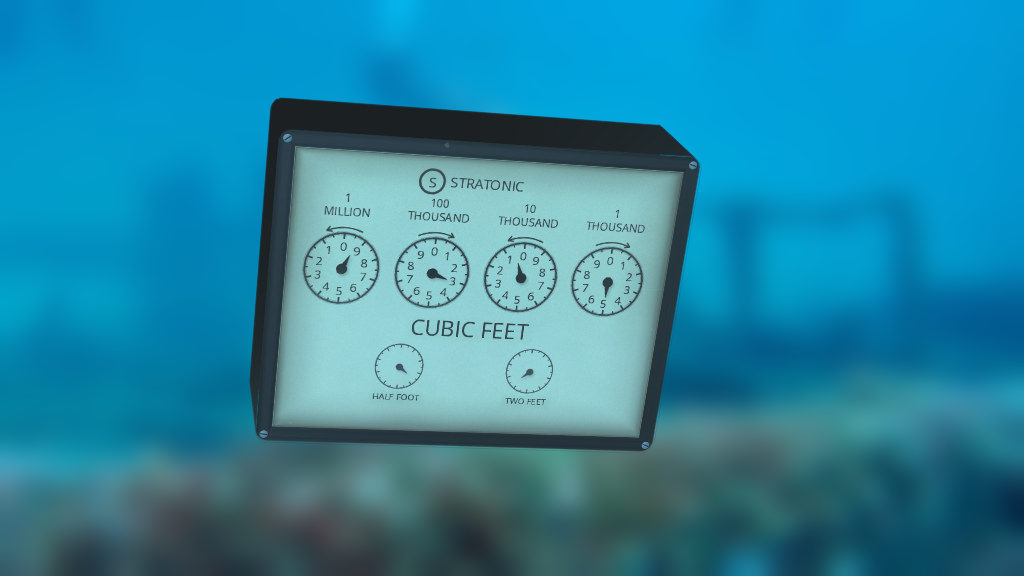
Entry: 930500; ft³
